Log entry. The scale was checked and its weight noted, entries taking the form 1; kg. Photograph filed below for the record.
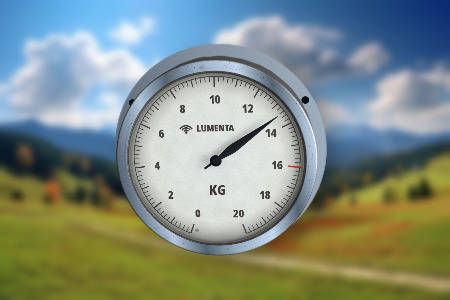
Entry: 13.4; kg
